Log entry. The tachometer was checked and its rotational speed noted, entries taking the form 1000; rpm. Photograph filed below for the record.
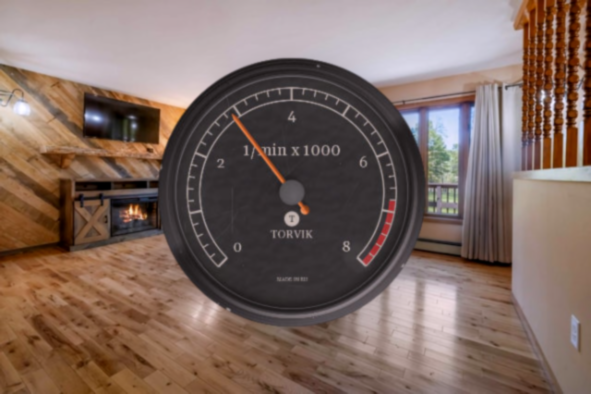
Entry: 2900; rpm
